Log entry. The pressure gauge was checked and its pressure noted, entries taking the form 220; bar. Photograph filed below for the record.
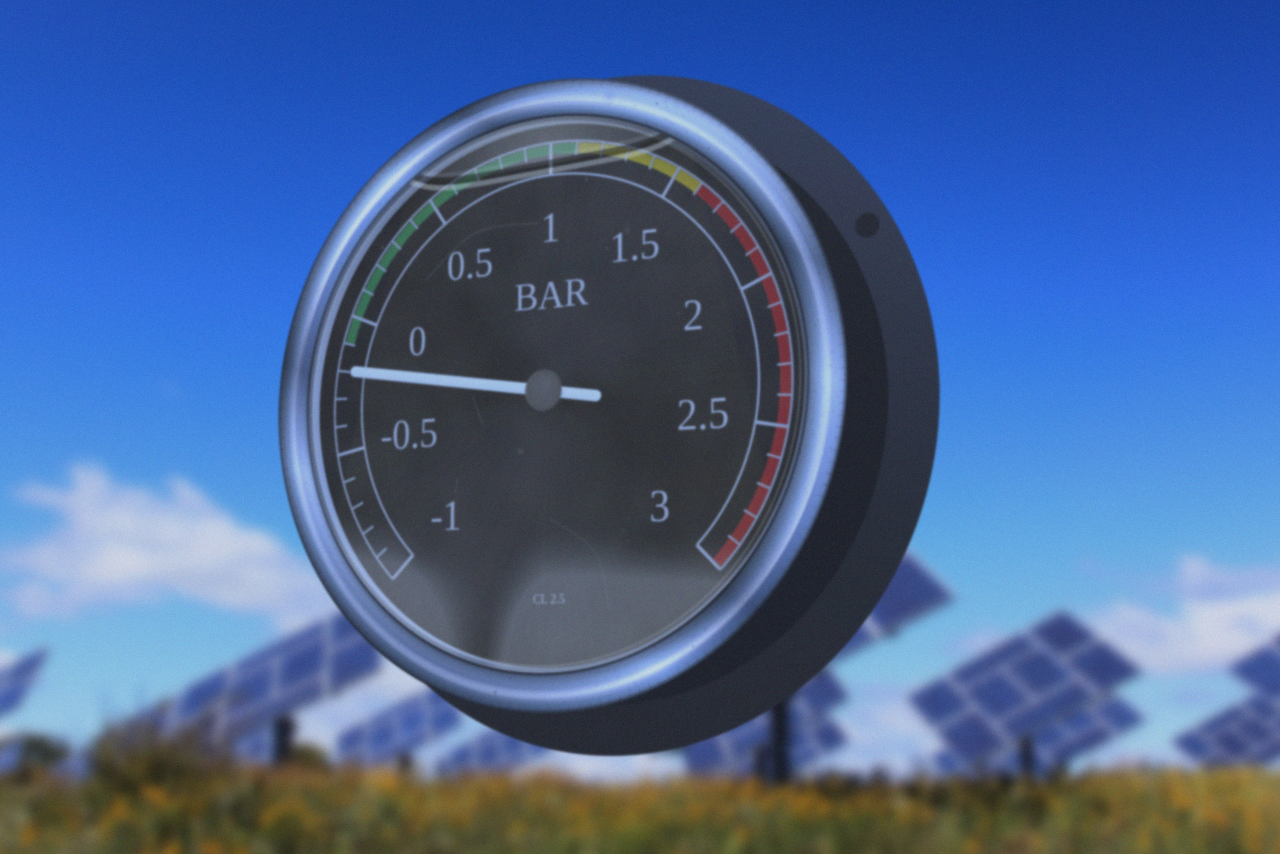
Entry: -0.2; bar
